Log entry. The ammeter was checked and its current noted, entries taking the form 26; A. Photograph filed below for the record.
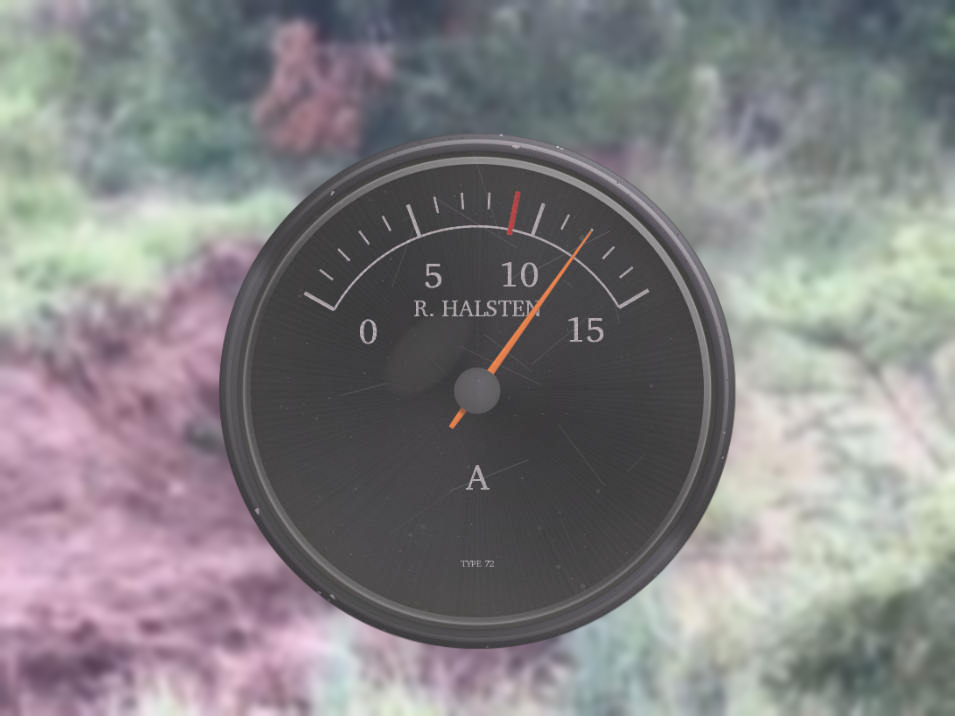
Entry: 12; A
